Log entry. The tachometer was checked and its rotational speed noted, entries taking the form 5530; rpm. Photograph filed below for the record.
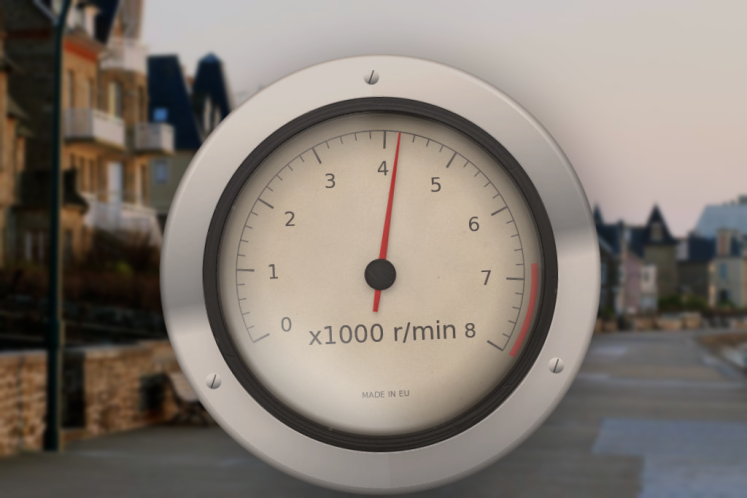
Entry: 4200; rpm
